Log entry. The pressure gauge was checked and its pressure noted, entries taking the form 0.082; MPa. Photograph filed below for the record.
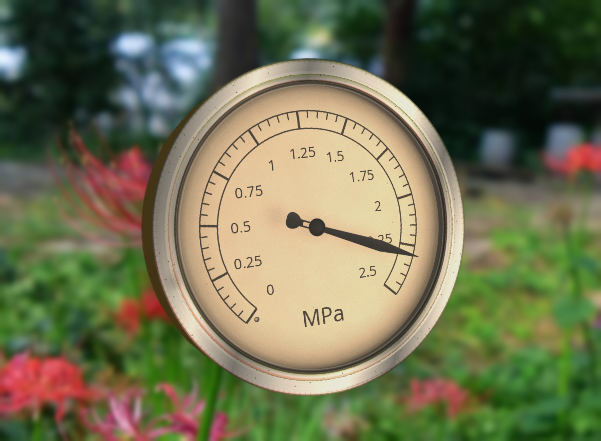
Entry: 2.3; MPa
